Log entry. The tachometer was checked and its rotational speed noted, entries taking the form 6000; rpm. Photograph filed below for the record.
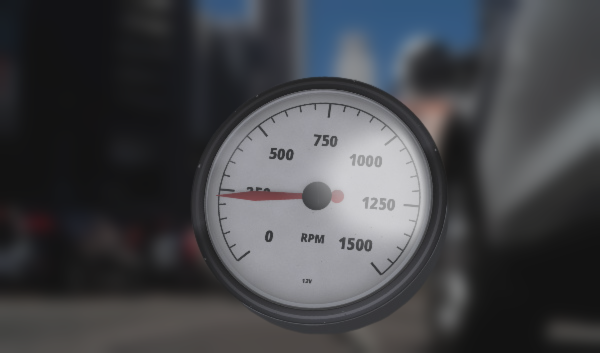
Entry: 225; rpm
